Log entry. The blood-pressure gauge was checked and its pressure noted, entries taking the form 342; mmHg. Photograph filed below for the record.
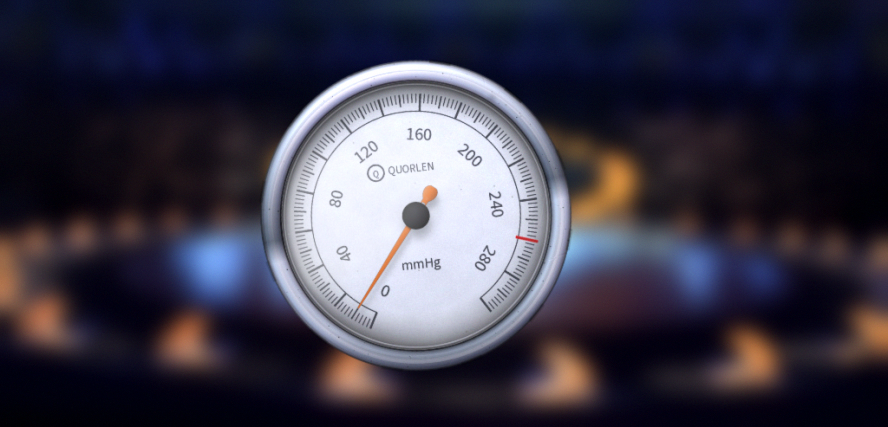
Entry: 10; mmHg
